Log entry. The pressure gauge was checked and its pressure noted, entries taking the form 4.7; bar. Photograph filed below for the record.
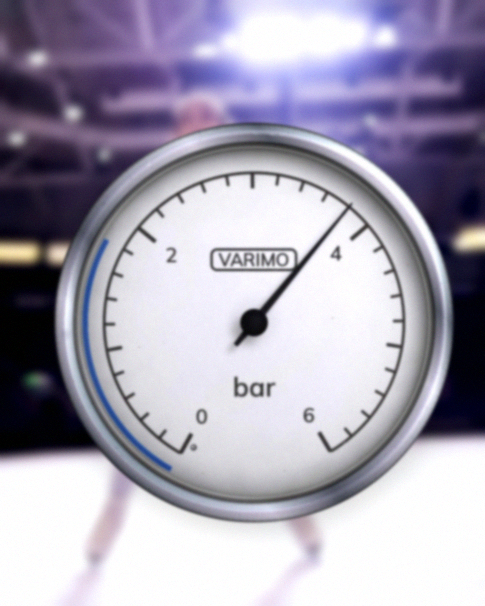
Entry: 3.8; bar
